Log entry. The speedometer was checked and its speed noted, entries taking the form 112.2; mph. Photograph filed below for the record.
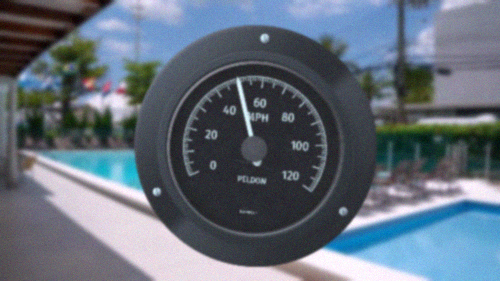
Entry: 50; mph
